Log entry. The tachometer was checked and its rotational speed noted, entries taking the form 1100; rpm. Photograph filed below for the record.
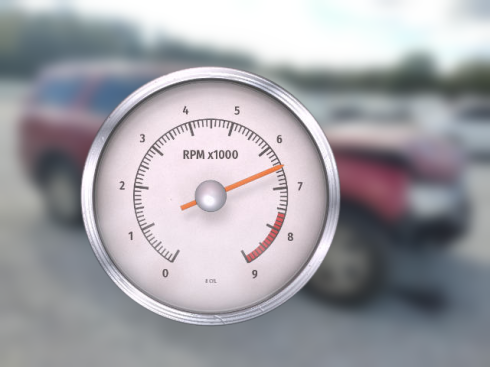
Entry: 6500; rpm
